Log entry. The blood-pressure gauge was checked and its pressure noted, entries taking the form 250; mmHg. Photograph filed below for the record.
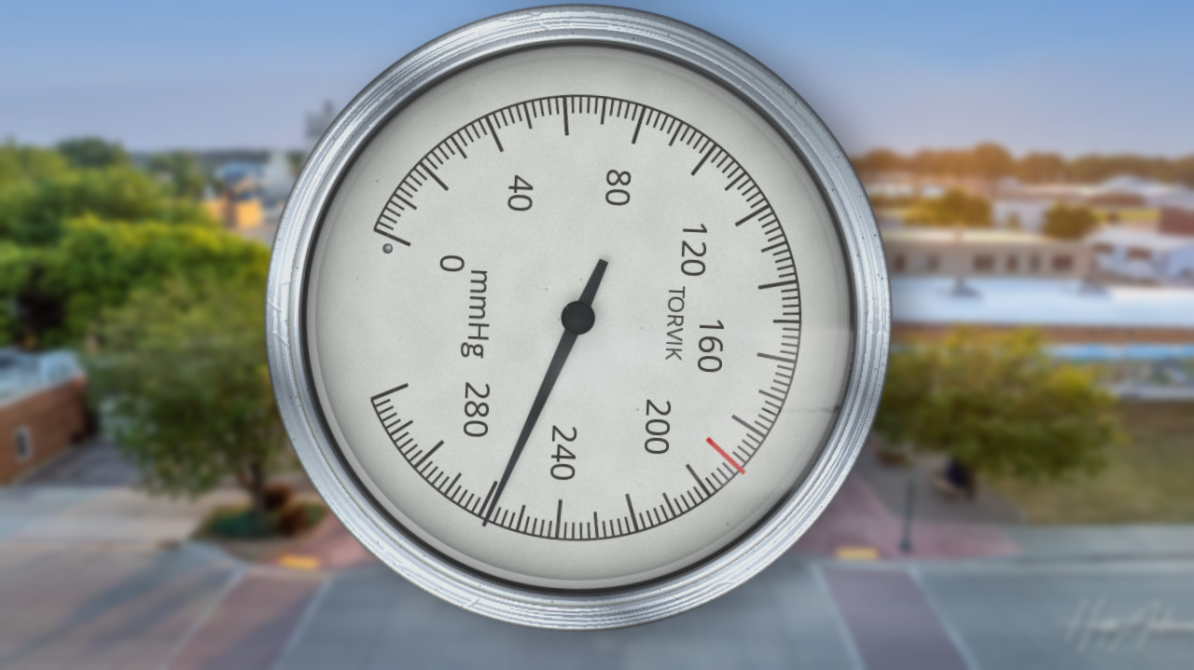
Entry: 258; mmHg
